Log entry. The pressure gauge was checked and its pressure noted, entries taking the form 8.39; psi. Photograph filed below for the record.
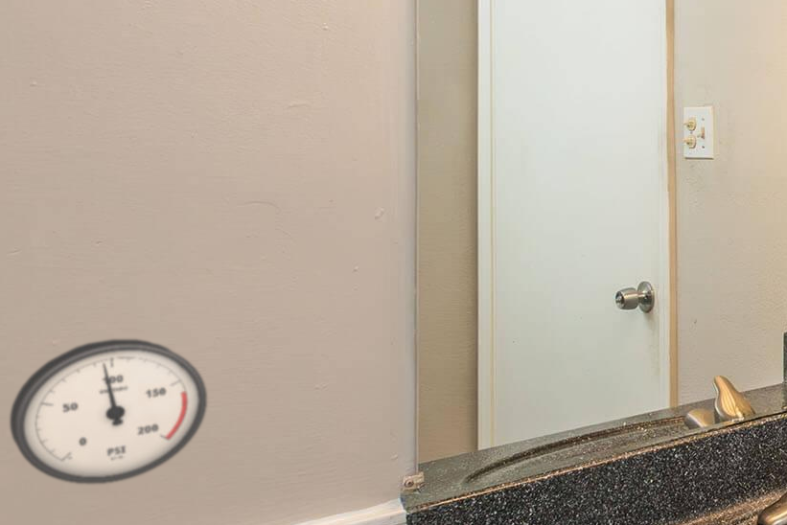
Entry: 95; psi
